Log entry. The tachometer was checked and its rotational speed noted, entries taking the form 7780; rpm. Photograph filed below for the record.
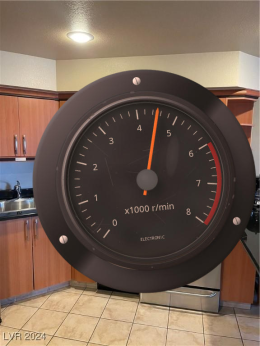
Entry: 4500; rpm
